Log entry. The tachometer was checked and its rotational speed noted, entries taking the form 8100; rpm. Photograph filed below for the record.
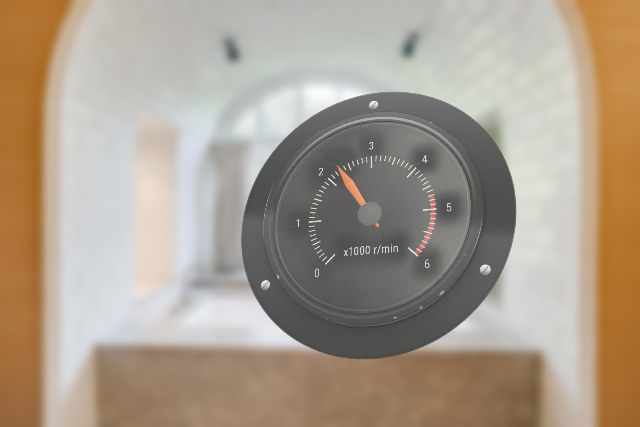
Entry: 2300; rpm
